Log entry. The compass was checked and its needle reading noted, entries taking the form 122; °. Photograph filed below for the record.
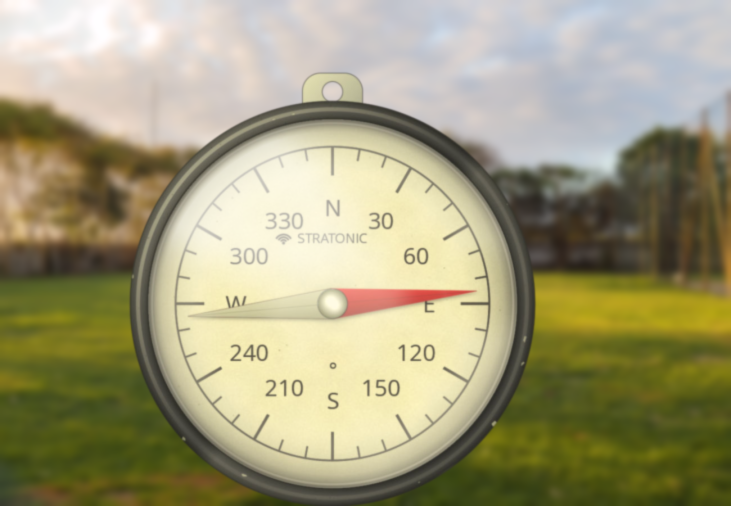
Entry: 85; °
